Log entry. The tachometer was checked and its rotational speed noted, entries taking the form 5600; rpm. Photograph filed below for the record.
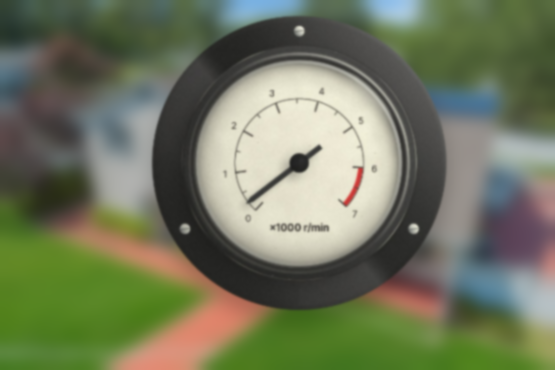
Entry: 250; rpm
